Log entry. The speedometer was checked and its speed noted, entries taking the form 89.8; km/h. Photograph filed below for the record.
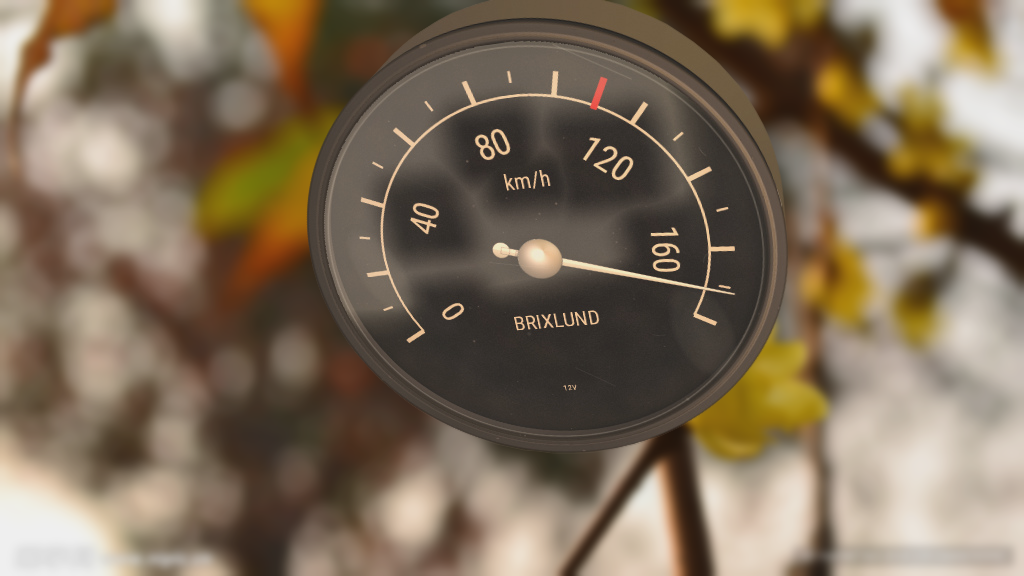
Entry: 170; km/h
